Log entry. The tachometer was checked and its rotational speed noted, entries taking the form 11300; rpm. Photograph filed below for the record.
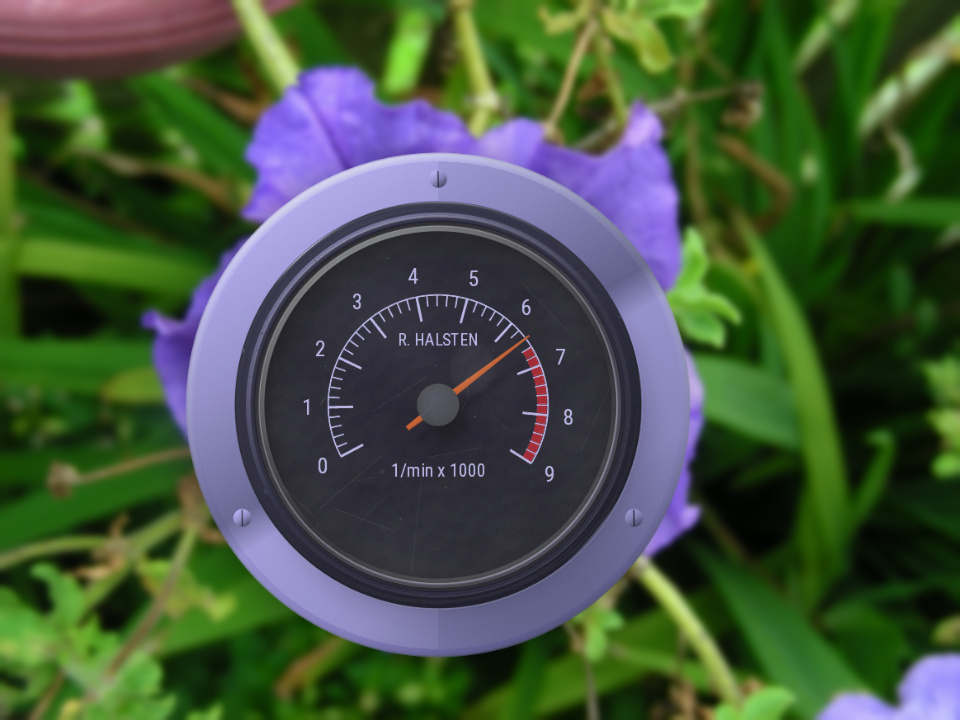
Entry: 6400; rpm
